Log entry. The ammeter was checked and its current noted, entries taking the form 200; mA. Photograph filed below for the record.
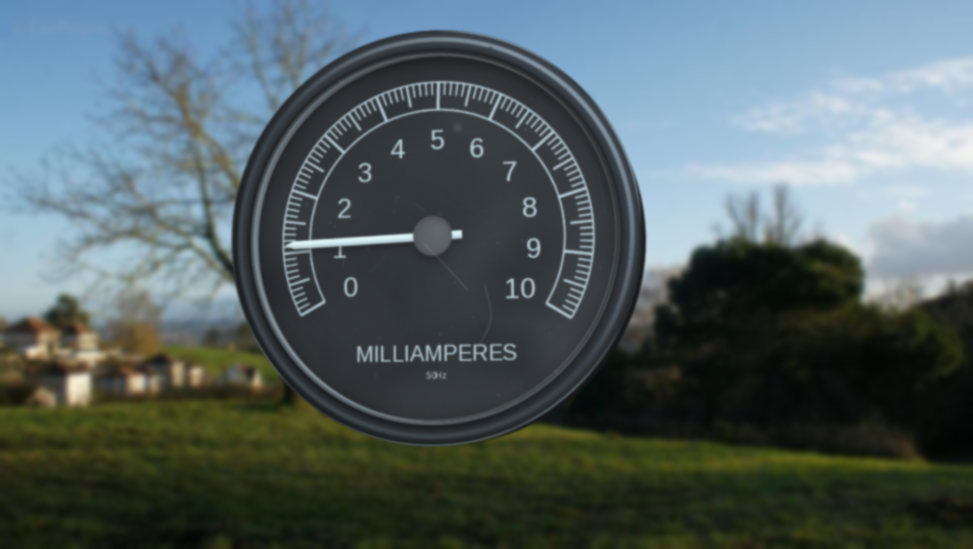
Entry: 1.1; mA
